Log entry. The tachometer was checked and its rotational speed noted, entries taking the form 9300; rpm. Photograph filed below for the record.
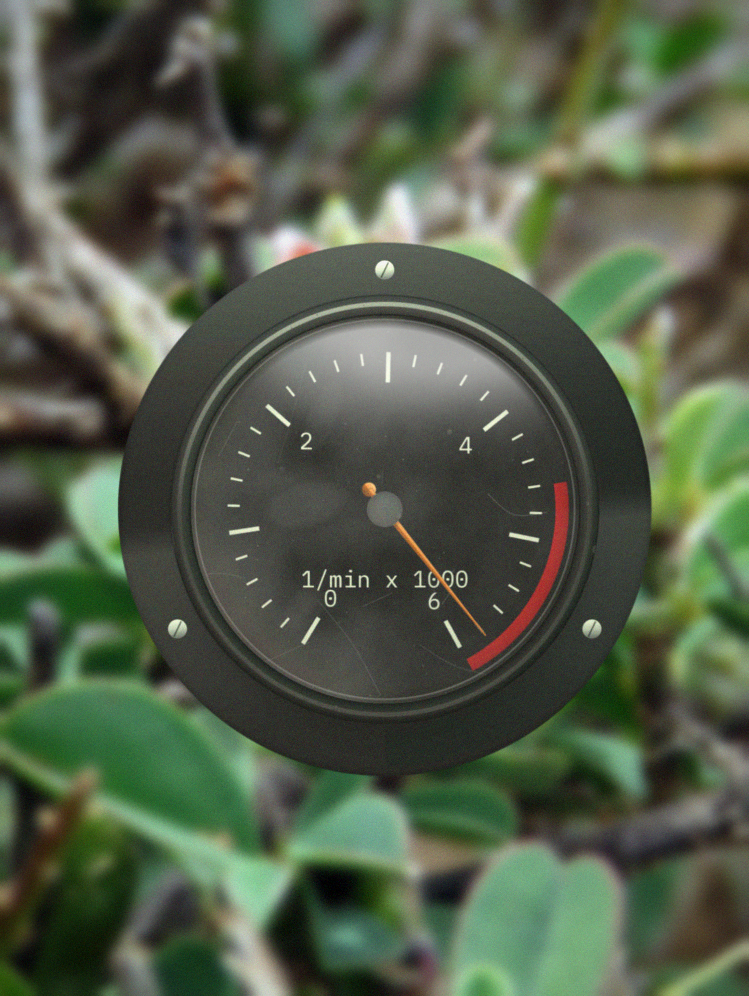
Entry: 5800; rpm
